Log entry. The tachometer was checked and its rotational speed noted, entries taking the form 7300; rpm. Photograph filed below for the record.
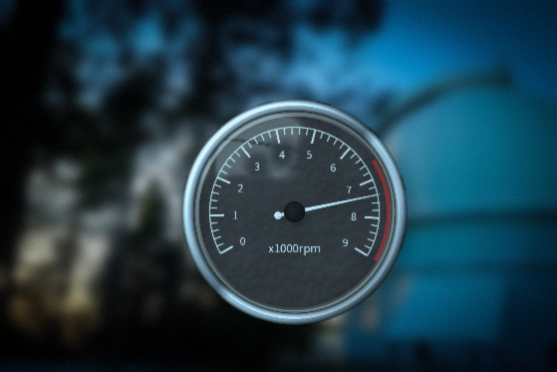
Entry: 7400; rpm
